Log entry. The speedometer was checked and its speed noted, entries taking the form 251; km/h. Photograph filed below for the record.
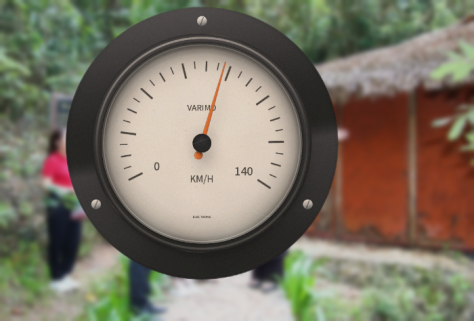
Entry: 77.5; km/h
